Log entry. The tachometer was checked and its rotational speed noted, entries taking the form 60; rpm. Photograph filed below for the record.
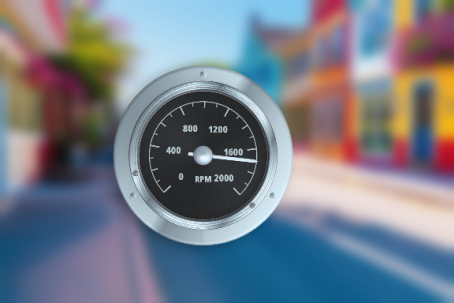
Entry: 1700; rpm
